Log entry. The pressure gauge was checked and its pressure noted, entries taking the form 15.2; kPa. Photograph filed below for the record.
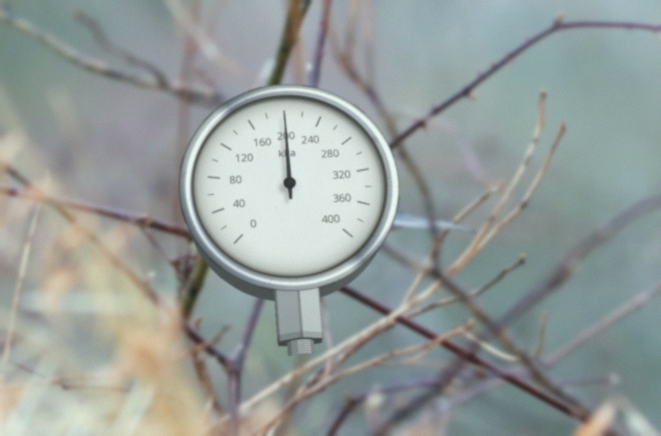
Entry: 200; kPa
